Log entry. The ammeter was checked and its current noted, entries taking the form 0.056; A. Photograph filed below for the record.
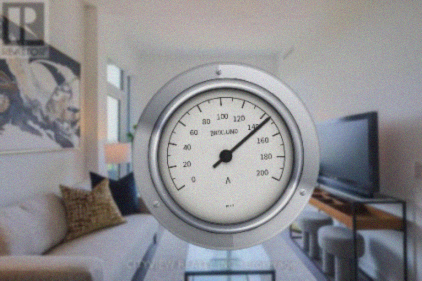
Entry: 145; A
